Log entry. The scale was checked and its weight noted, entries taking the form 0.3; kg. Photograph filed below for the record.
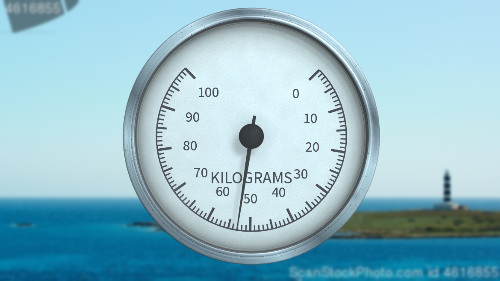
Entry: 53; kg
